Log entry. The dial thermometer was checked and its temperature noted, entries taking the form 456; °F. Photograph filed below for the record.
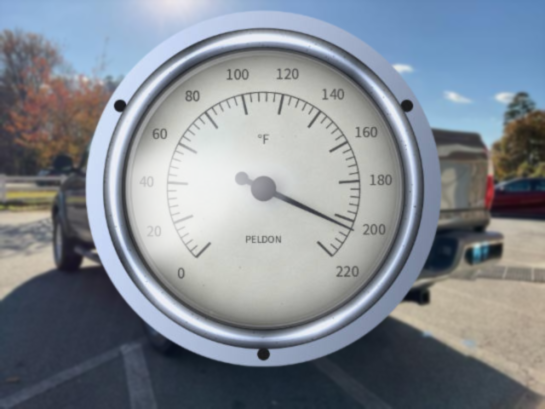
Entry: 204; °F
